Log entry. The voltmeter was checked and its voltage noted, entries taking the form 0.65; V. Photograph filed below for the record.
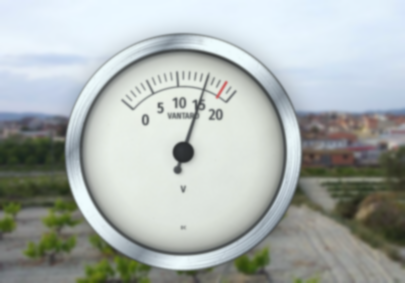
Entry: 15; V
